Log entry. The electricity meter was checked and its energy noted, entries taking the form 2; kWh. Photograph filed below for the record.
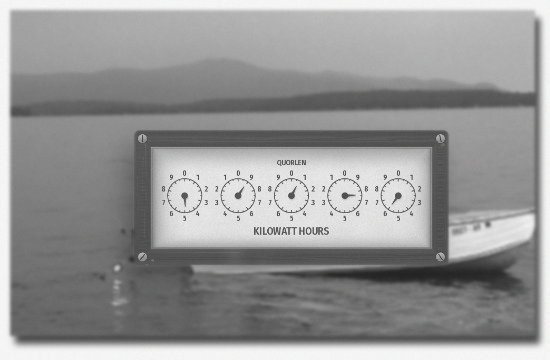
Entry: 49076; kWh
